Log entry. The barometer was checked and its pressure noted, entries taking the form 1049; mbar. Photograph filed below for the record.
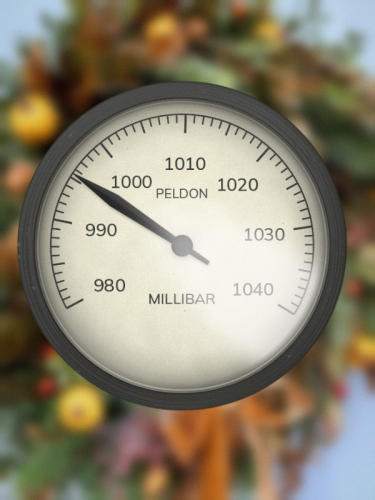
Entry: 995.5; mbar
